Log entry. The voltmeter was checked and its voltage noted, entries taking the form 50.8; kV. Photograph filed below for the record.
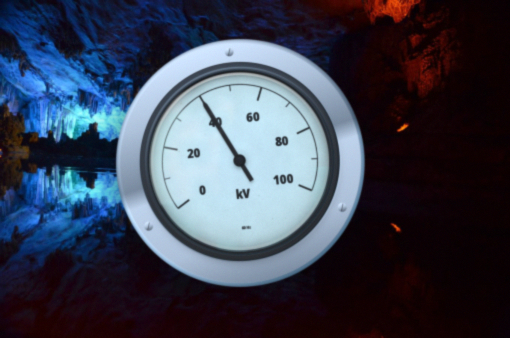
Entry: 40; kV
